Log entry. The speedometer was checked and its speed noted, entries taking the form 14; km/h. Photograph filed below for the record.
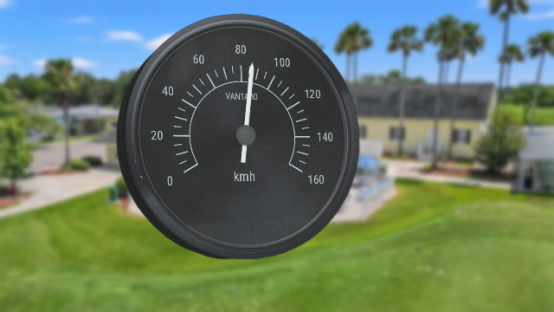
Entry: 85; km/h
